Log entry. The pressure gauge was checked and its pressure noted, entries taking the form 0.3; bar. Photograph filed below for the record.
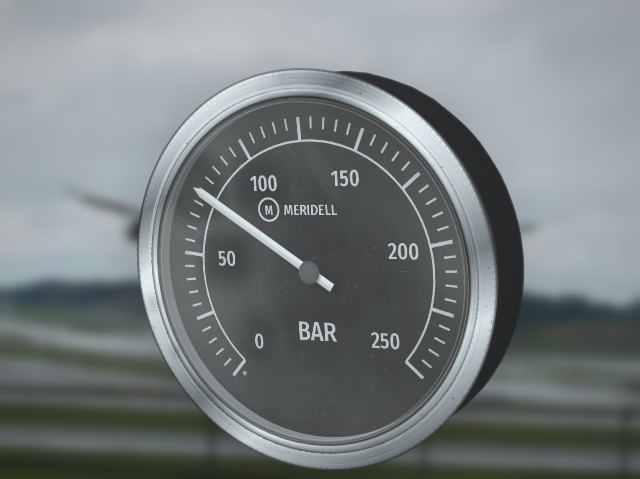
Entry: 75; bar
